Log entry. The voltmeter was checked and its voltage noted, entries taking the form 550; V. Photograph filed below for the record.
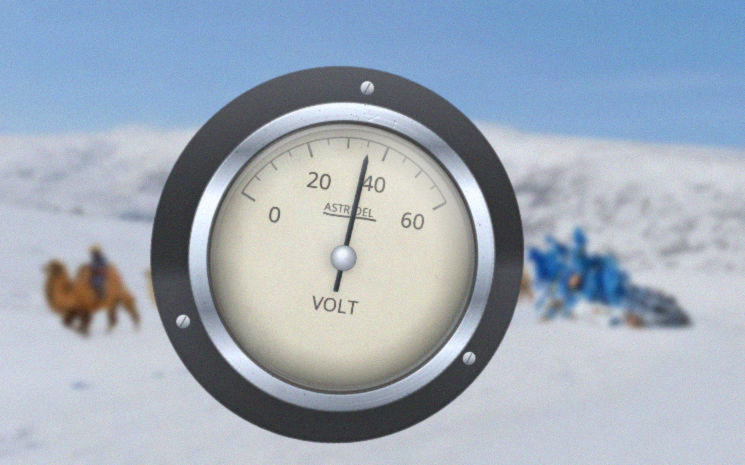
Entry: 35; V
